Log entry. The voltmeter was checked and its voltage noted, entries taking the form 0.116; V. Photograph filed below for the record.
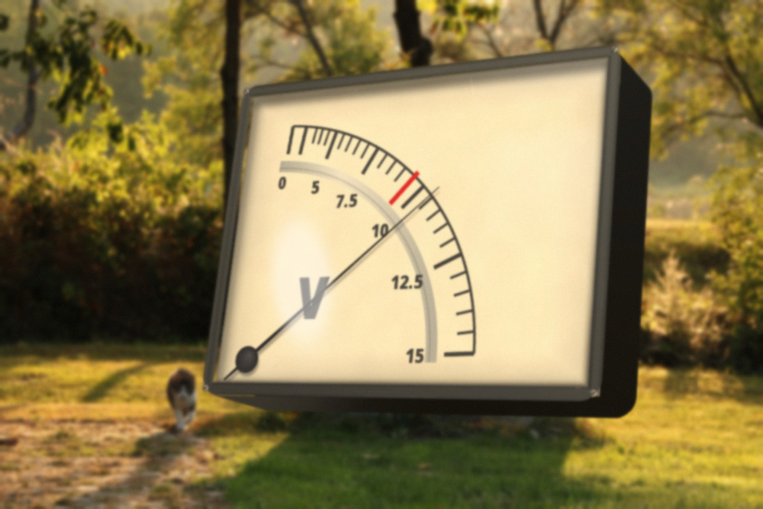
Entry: 10.5; V
